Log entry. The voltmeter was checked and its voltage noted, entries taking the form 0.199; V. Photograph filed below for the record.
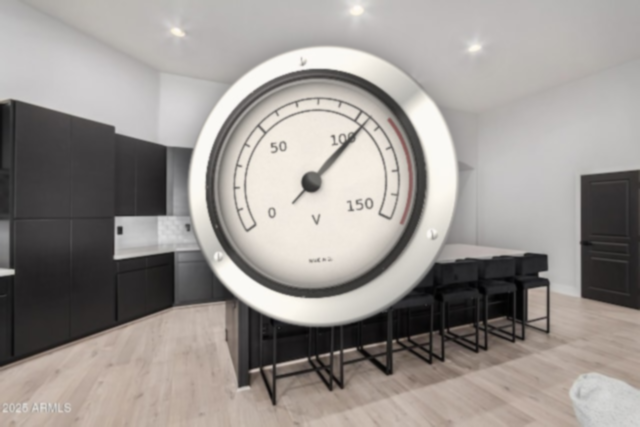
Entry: 105; V
